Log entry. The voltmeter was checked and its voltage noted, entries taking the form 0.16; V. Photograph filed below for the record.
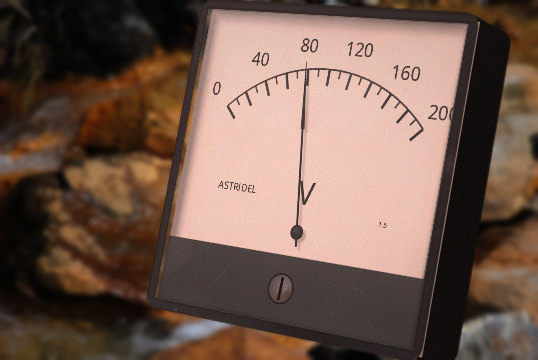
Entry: 80; V
